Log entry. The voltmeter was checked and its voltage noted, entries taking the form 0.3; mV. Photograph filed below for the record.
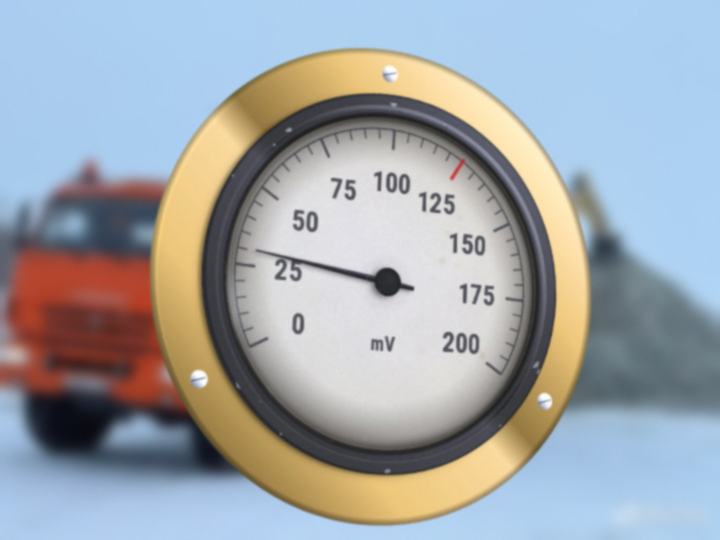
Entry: 30; mV
